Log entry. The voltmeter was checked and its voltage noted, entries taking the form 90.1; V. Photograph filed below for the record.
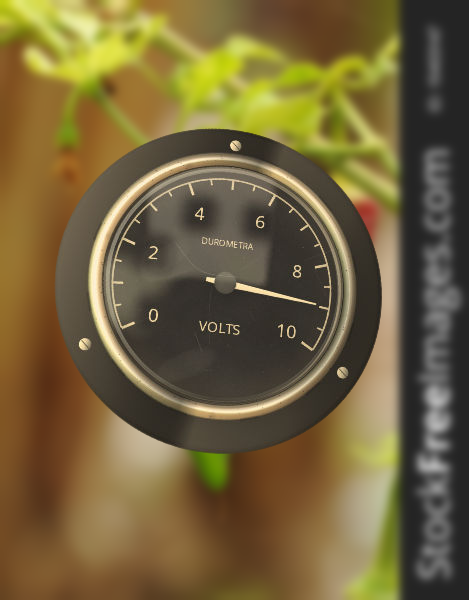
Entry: 9; V
